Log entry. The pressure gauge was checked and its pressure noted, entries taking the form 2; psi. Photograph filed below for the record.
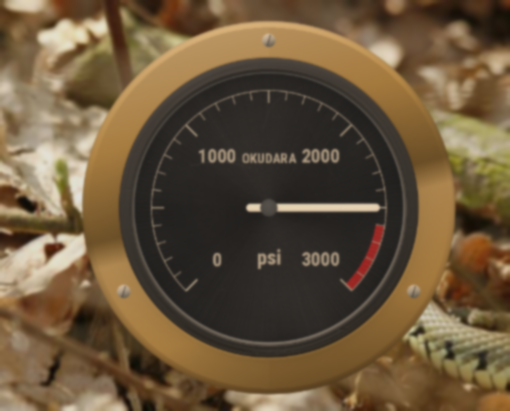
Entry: 2500; psi
